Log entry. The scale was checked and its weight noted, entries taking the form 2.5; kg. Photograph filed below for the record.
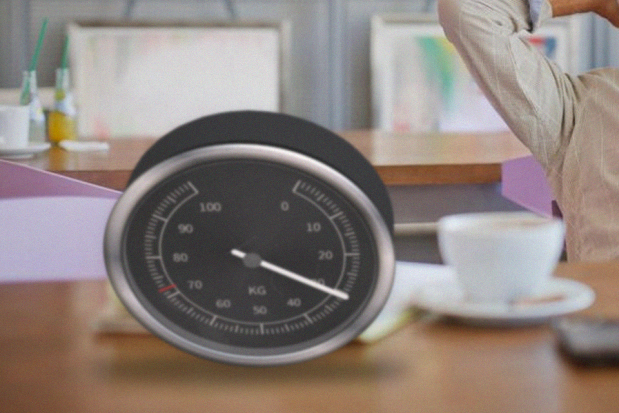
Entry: 30; kg
